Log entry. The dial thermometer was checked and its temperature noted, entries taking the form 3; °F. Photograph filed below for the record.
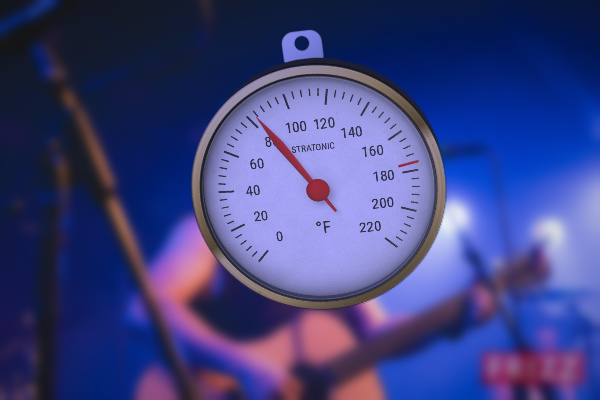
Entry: 84; °F
